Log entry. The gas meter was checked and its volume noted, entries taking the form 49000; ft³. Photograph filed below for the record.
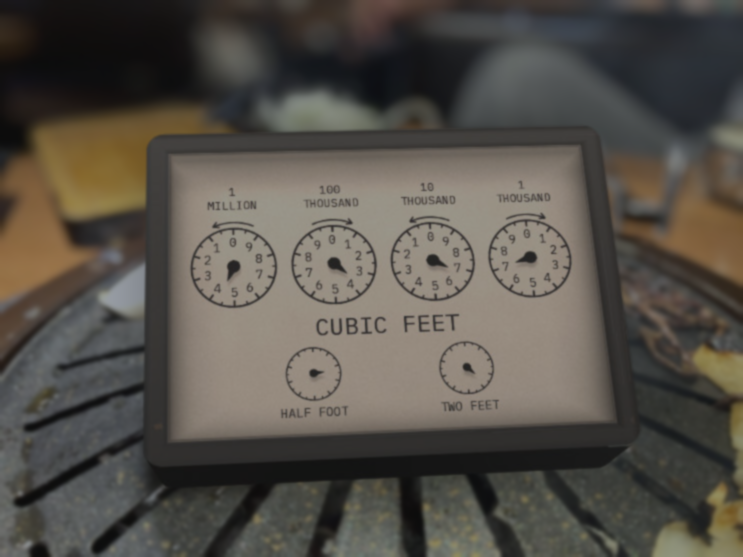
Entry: 436700; ft³
